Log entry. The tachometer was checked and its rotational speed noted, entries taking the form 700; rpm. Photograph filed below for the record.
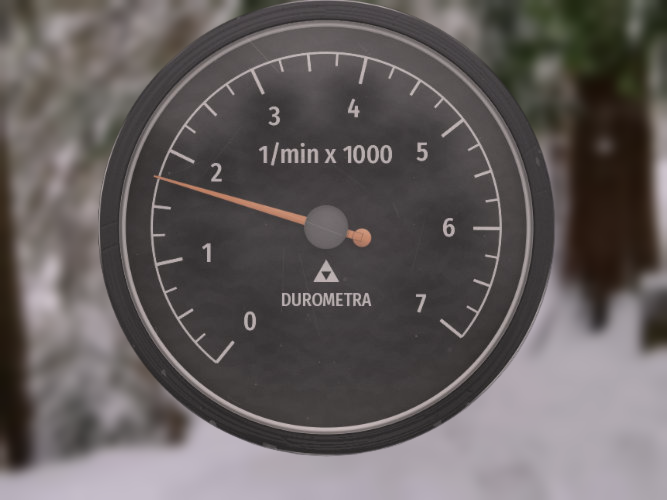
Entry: 1750; rpm
